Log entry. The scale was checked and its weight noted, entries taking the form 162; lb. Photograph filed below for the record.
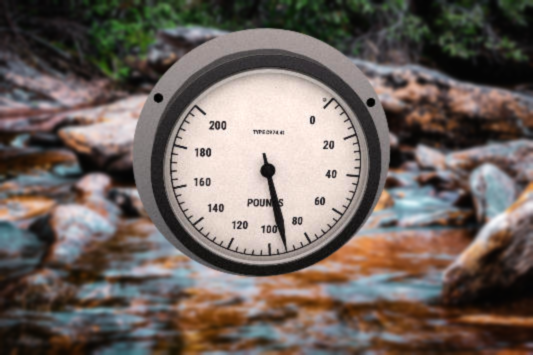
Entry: 92; lb
